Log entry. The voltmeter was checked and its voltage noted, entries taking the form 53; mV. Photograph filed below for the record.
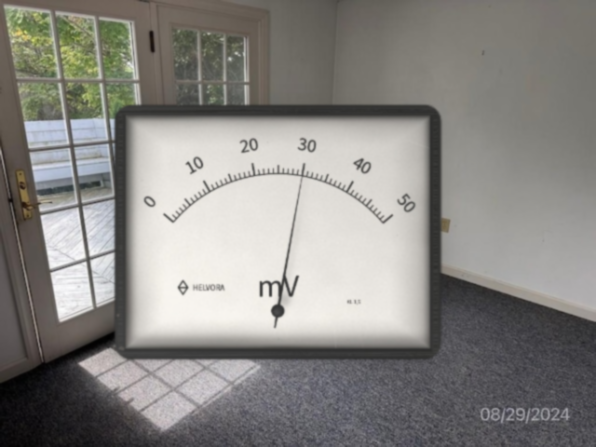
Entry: 30; mV
